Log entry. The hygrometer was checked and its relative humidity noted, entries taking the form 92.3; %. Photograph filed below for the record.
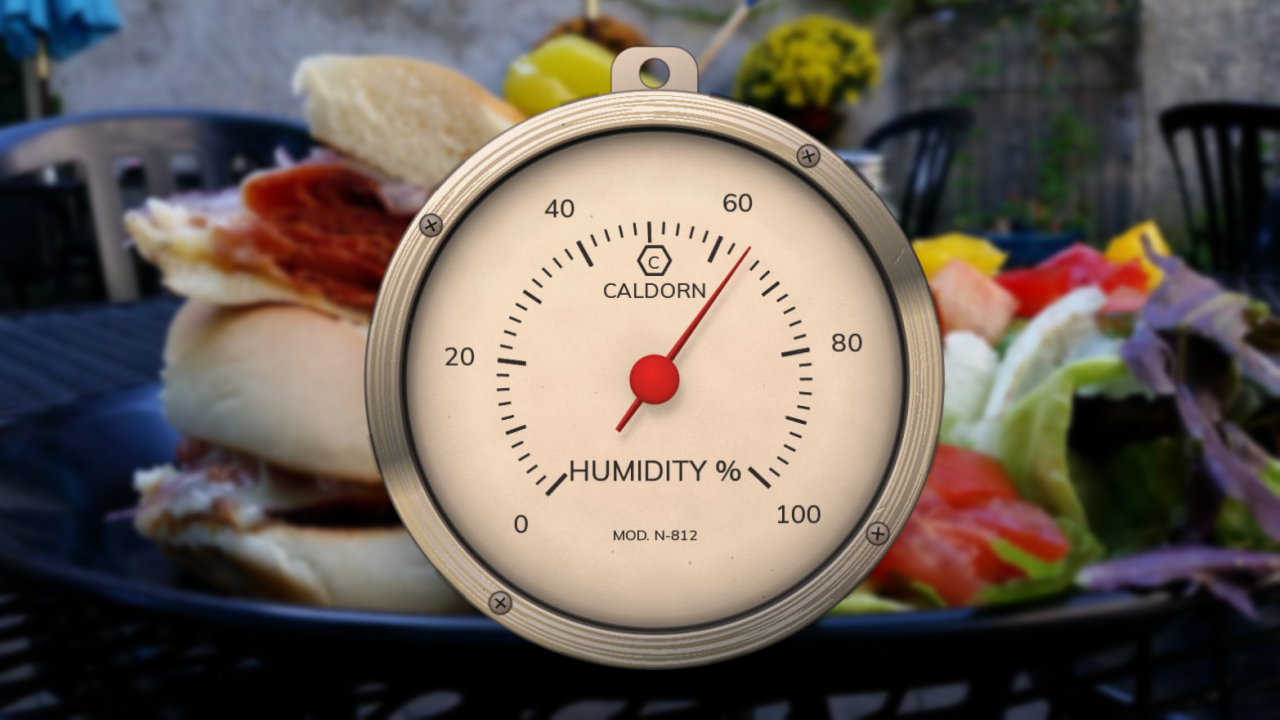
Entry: 64; %
